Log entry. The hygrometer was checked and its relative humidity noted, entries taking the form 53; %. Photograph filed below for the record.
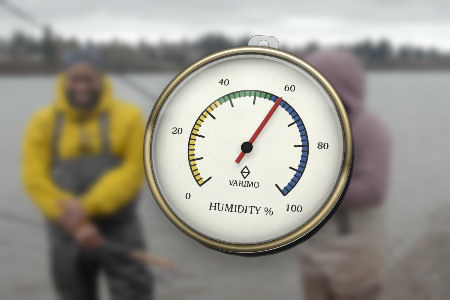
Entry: 60; %
